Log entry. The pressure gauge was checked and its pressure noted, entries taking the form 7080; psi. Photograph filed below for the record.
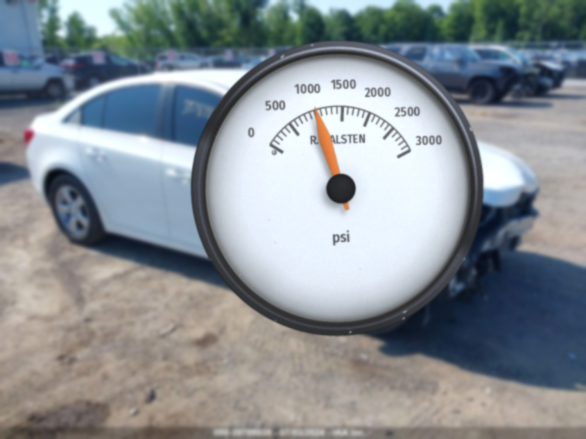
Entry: 1000; psi
